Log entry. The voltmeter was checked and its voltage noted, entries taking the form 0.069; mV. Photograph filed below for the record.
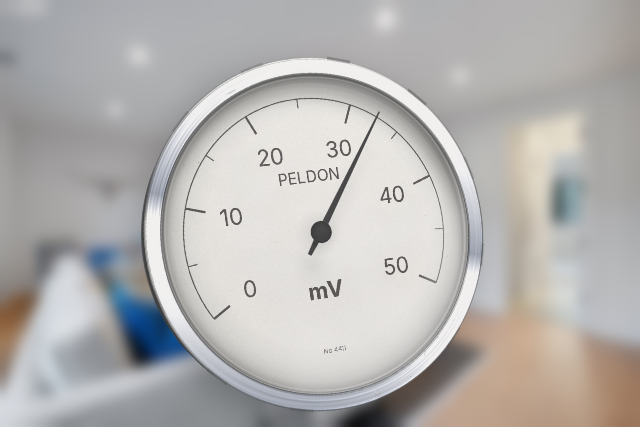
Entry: 32.5; mV
